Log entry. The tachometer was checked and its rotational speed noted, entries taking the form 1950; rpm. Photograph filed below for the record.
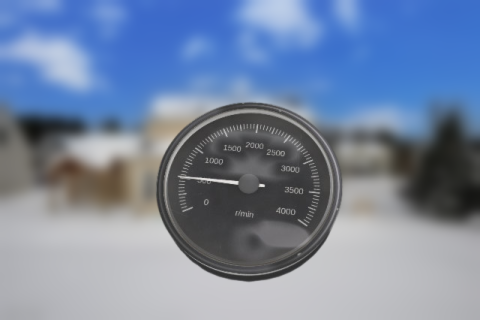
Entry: 500; rpm
